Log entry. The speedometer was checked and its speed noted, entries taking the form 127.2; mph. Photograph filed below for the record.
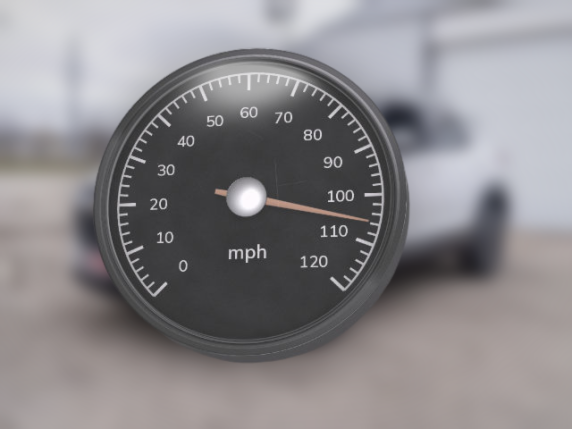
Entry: 106; mph
